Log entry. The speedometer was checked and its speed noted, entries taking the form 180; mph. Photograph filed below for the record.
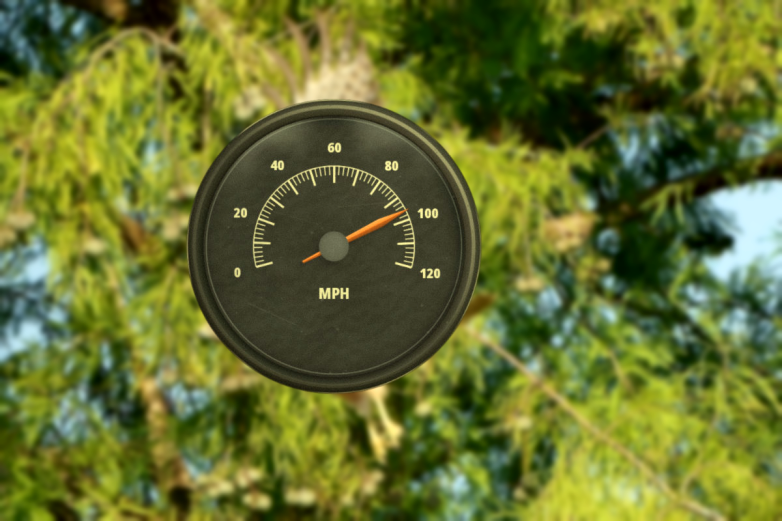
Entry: 96; mph
